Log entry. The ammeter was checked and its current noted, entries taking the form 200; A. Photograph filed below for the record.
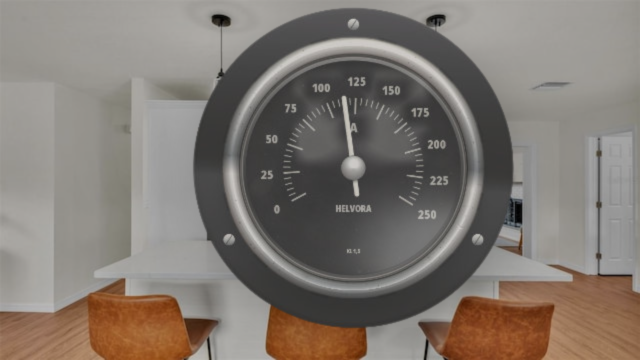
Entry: 115; A
